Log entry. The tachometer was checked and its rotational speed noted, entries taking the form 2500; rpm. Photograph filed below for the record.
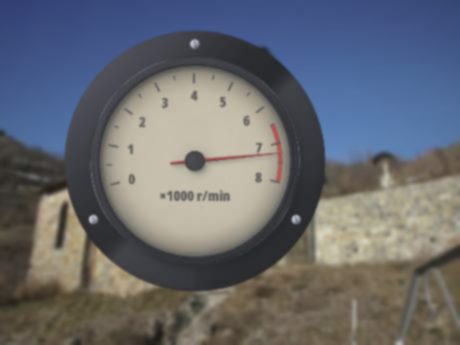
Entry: 7250; rpm
